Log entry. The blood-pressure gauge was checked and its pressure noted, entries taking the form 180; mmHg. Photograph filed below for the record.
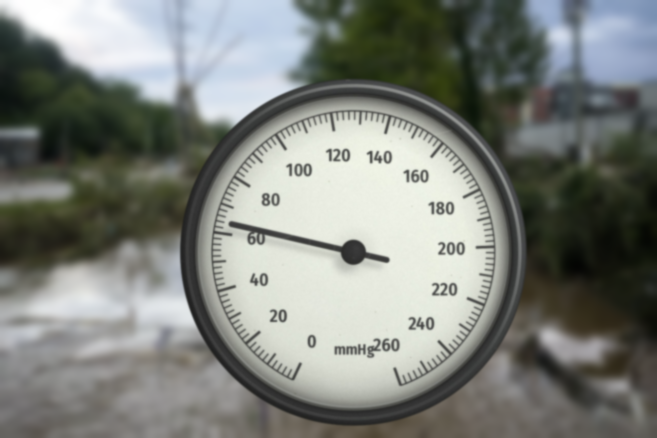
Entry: 64; mmHg
